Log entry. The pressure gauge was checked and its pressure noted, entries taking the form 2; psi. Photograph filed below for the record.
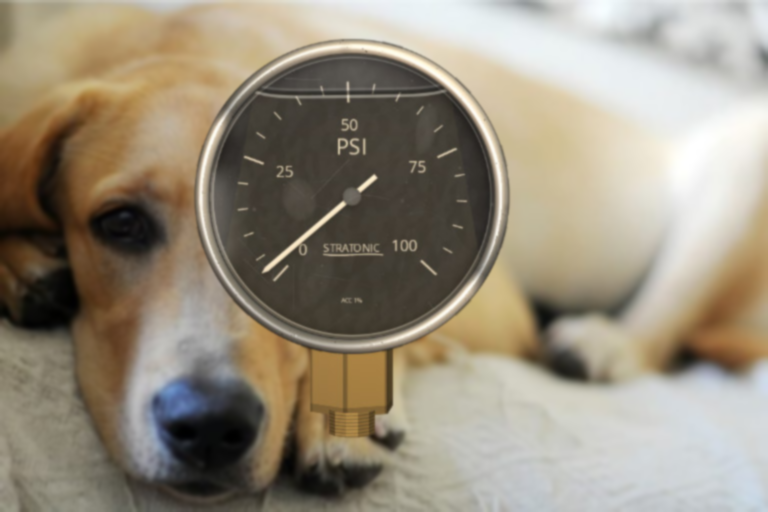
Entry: 2.5; psi
